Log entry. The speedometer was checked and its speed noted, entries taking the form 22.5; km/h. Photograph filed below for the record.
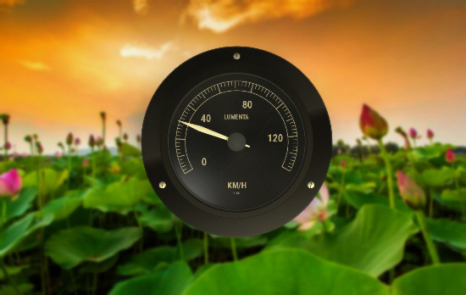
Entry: 30; km/h
